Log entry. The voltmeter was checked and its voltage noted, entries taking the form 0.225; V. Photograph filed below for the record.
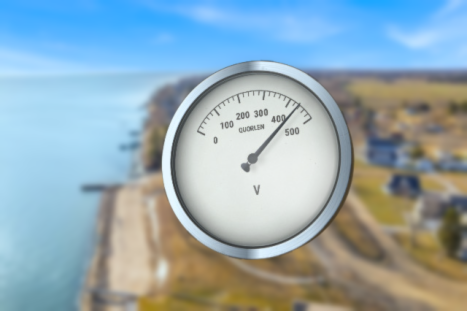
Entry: 440; V
